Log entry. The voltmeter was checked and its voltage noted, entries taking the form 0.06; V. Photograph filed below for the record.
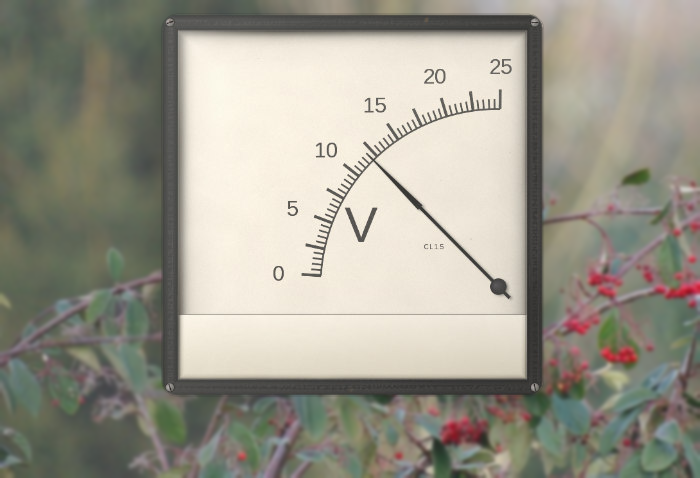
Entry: 12; V
